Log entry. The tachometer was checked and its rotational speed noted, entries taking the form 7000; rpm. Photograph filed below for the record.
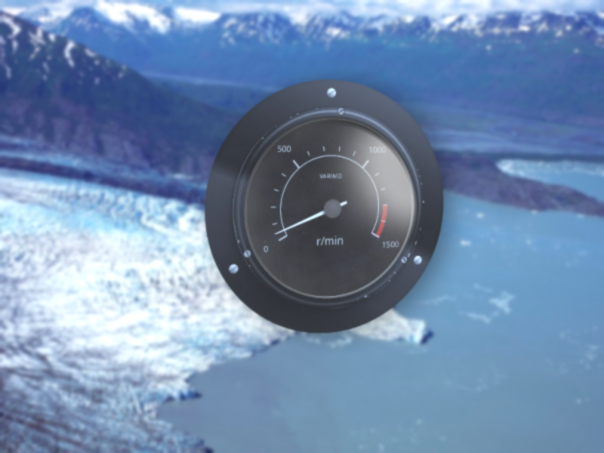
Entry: 50; rpm
